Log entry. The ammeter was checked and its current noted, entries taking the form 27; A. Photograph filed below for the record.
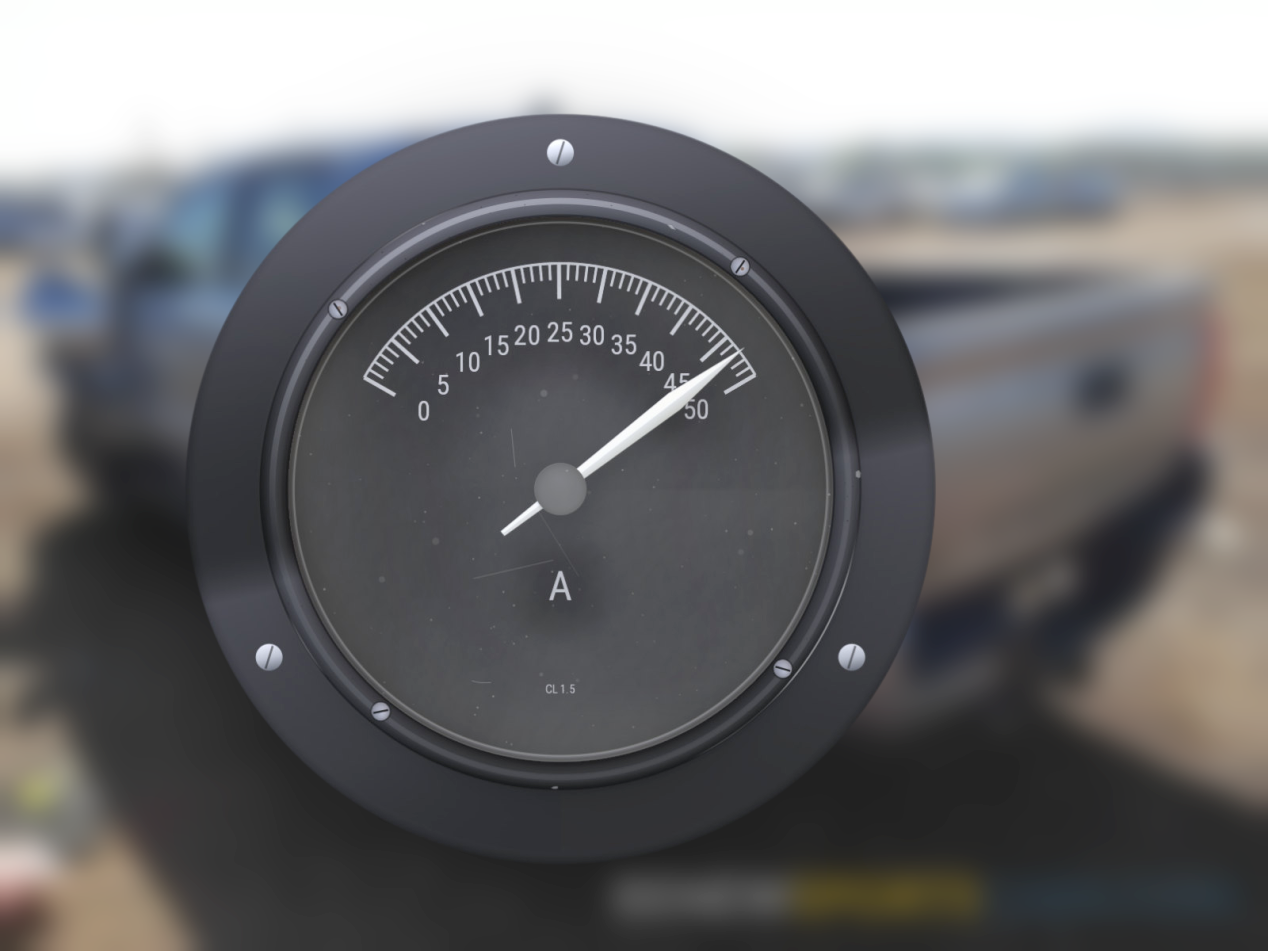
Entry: 47; A
